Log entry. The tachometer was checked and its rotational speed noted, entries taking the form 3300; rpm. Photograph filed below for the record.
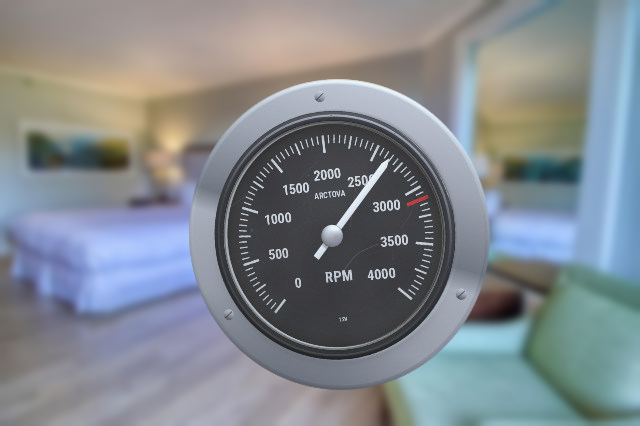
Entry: 2650; rpm
